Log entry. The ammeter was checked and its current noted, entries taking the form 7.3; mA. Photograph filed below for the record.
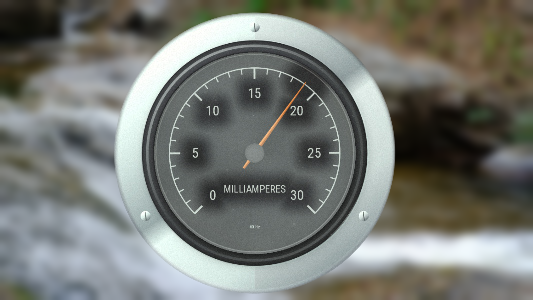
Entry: 19; mA
